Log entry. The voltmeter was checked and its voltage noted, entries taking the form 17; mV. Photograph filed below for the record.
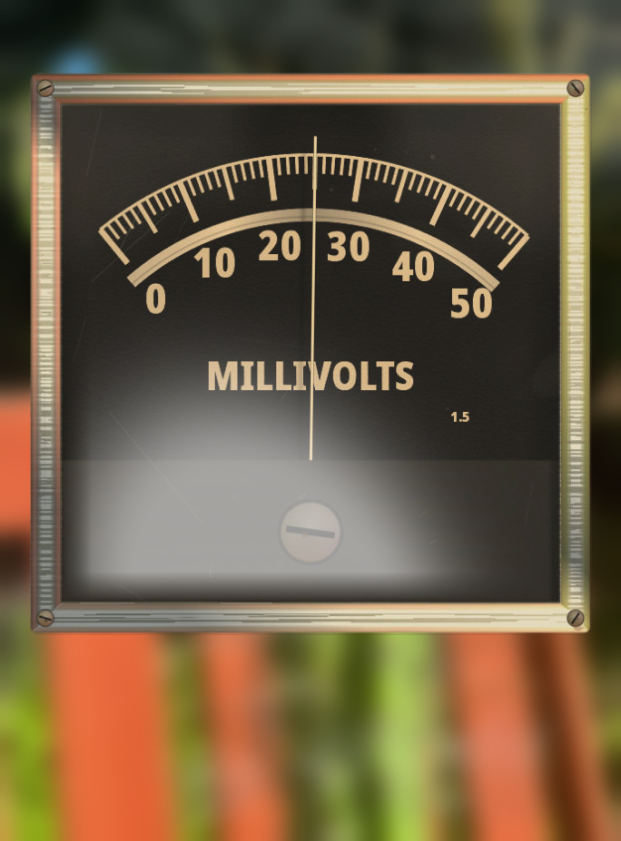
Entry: 25; mV
